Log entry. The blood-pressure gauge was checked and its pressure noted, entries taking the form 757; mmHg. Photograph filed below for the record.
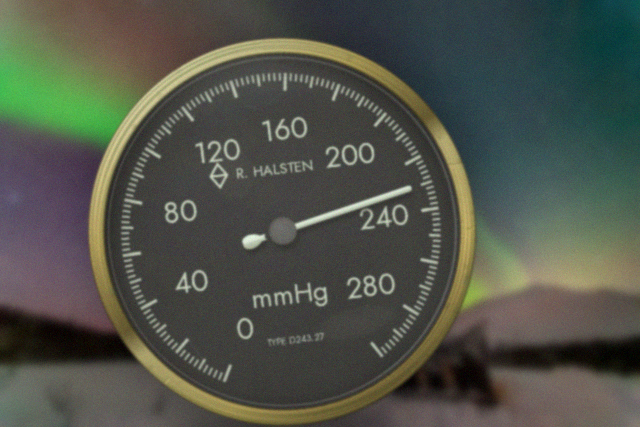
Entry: 230; mmHg
